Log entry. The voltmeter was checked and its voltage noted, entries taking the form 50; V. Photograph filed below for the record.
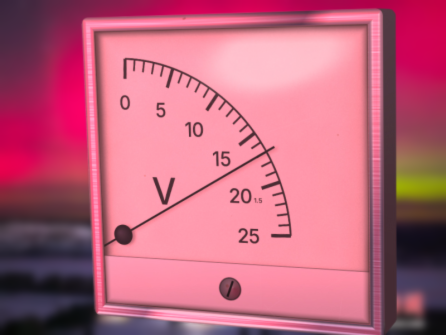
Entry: 17; V
